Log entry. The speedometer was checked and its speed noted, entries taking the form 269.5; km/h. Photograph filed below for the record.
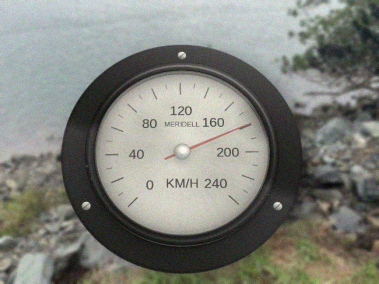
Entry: 180; km/h
